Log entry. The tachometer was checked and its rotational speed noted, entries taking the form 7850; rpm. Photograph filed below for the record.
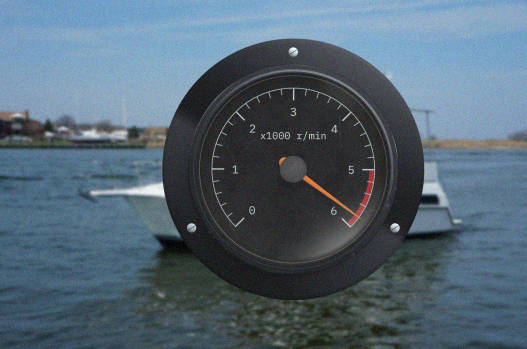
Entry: 5800; rpm
